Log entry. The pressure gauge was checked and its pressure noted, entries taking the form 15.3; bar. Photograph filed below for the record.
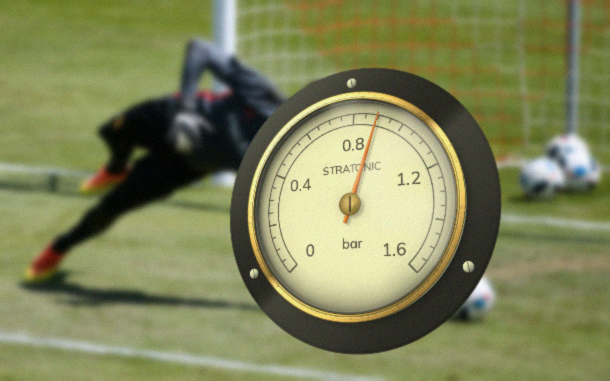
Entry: 0.9; bar
